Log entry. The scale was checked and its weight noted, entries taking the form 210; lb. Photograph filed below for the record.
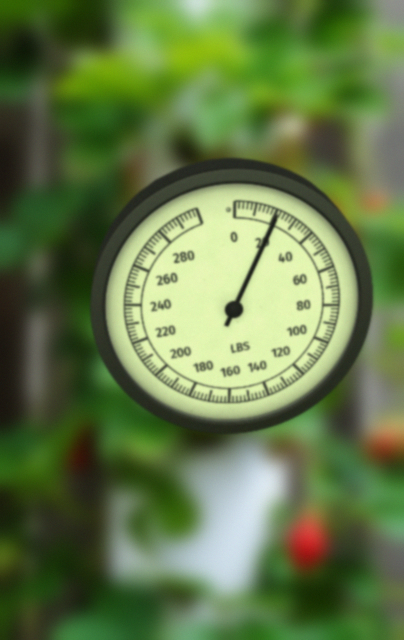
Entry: 20; lb
